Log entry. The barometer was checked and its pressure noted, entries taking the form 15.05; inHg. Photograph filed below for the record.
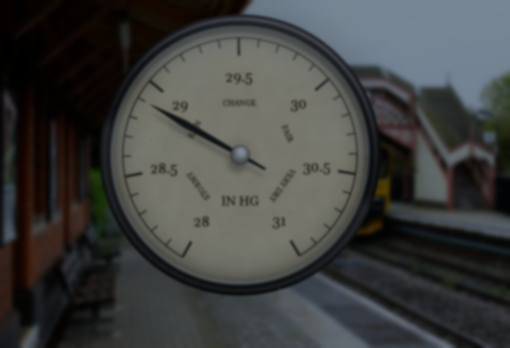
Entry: 28.9; inHg
